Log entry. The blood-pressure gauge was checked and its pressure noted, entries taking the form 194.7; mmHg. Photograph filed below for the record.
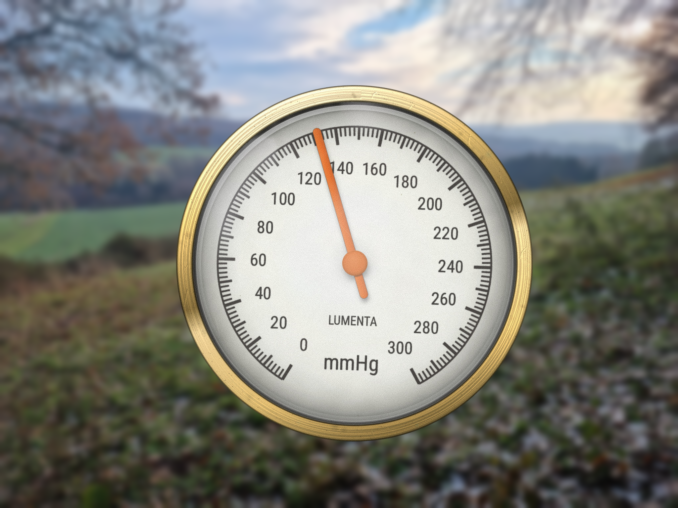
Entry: 132; mmHg
